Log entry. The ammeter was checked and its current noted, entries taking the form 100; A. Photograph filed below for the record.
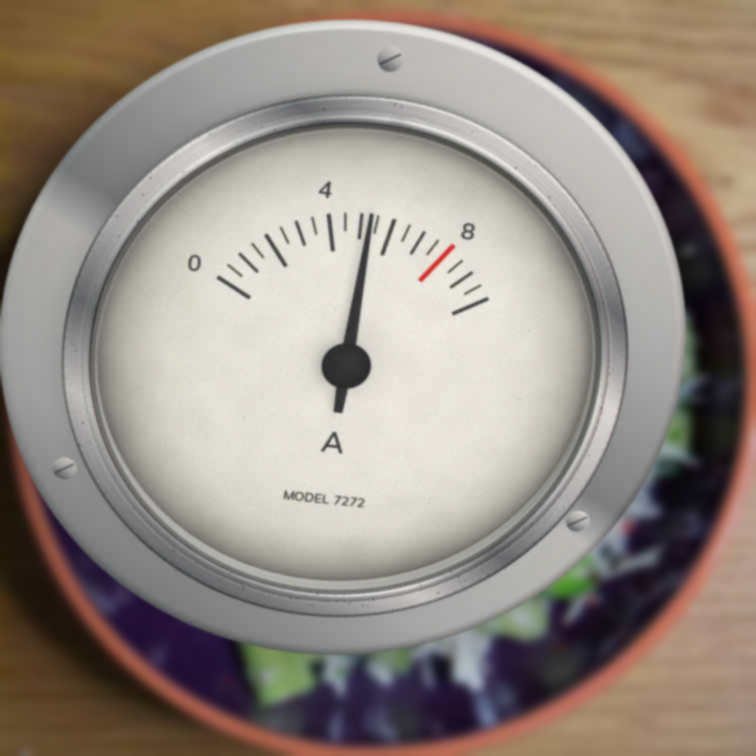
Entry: 5.25; A
